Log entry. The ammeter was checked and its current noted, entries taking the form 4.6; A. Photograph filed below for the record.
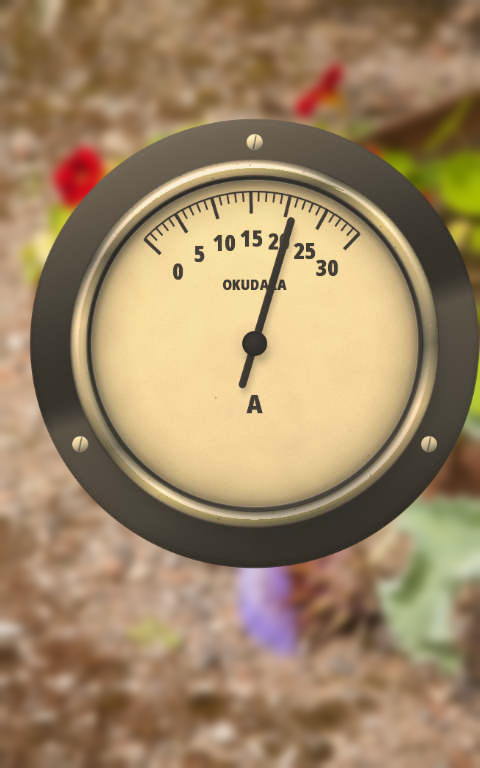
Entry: 21; A
